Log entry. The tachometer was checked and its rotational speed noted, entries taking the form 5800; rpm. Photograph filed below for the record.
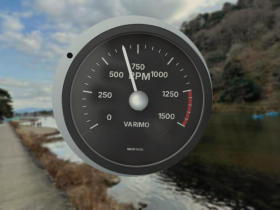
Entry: 650; rpm
